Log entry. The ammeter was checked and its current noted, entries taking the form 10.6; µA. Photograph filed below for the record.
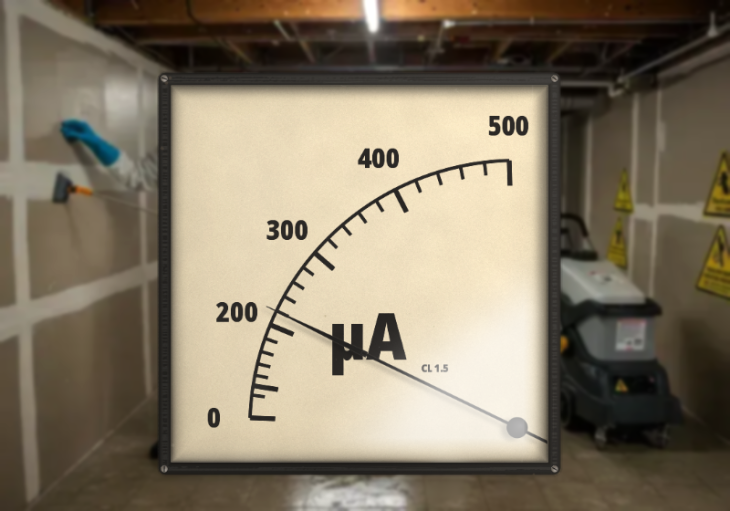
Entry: 220; µA
